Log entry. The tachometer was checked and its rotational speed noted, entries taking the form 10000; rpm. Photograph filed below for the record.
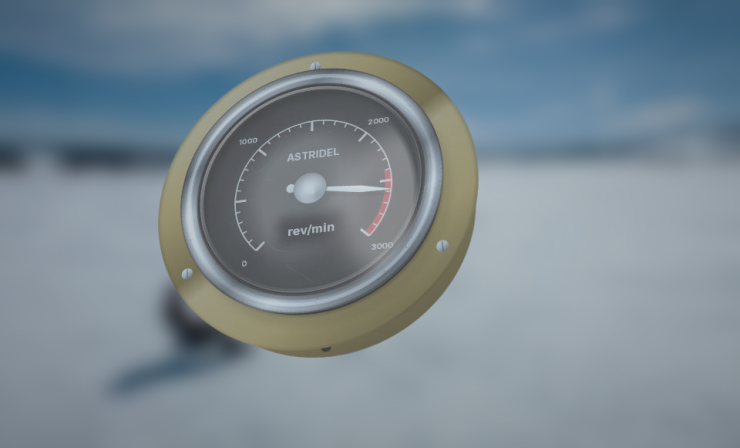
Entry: 2600; rpm
